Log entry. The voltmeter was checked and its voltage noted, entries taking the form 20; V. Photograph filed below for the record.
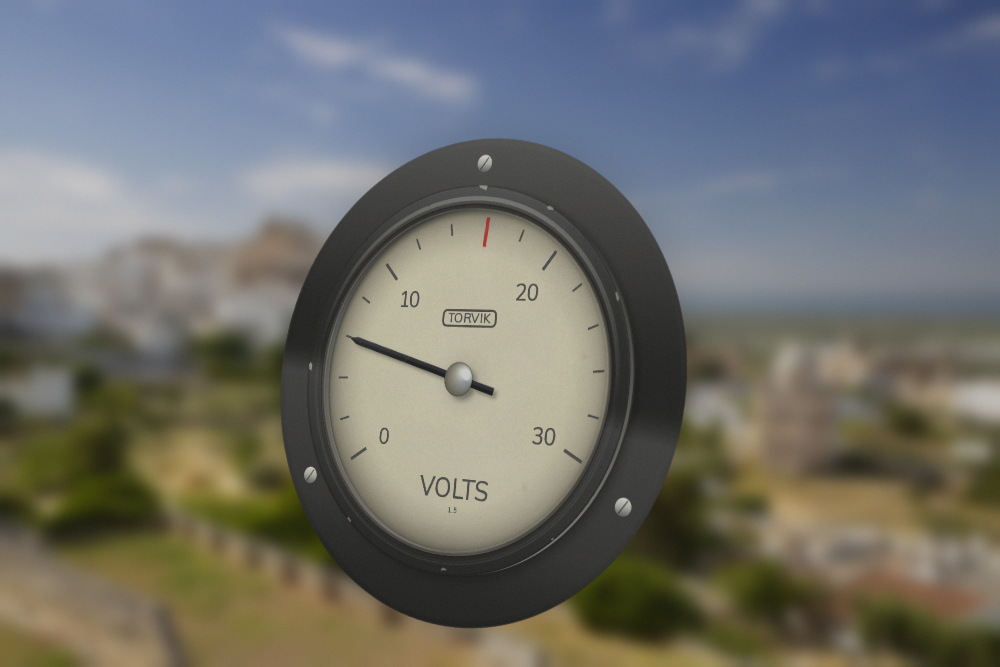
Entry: 6; V
